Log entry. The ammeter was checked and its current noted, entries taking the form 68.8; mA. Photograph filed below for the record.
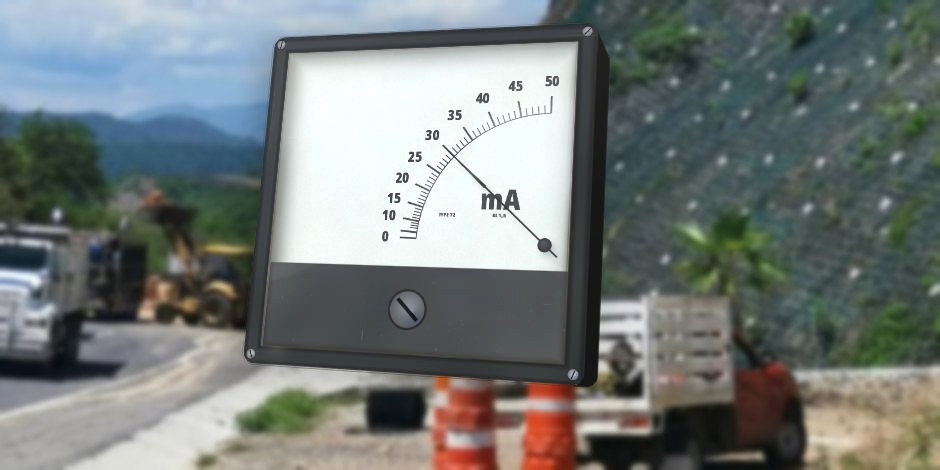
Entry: 30; mA
